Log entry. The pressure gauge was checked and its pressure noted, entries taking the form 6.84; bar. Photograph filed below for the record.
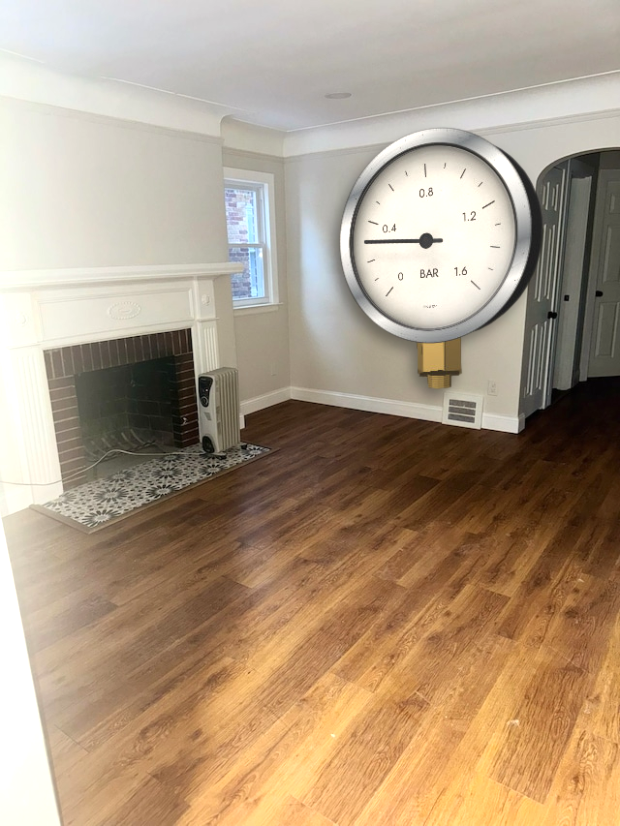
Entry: 0.3; bar
